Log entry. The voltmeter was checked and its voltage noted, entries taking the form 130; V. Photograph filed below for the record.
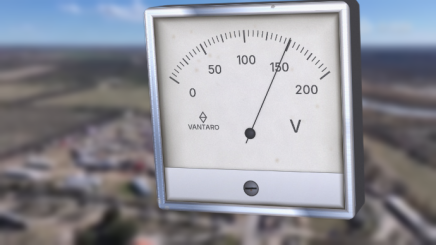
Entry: 150; V
